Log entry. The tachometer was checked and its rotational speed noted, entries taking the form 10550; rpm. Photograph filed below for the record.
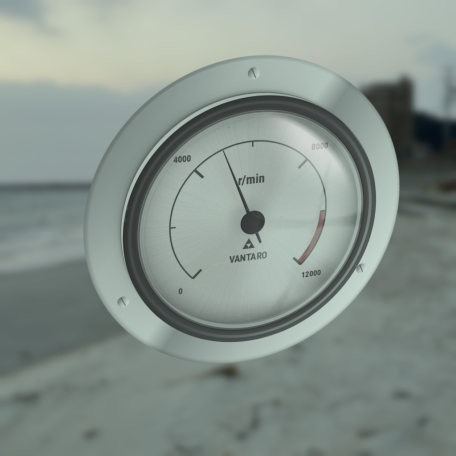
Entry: 5000; rpm
